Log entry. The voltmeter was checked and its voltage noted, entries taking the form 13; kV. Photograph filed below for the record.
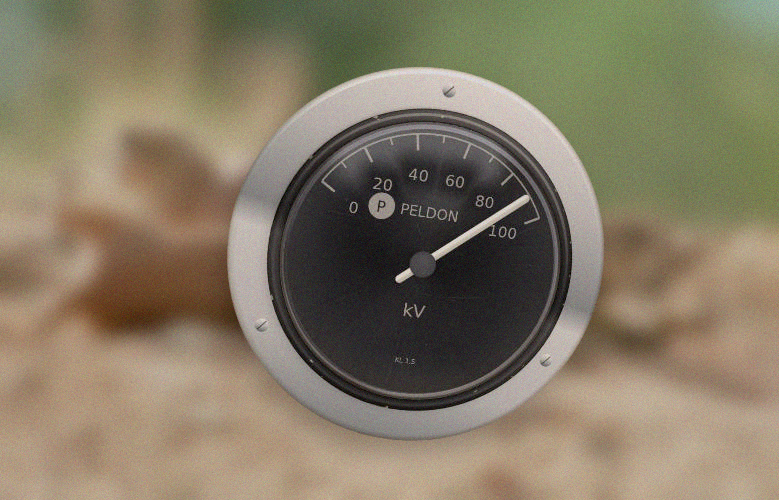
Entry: 90; kV
